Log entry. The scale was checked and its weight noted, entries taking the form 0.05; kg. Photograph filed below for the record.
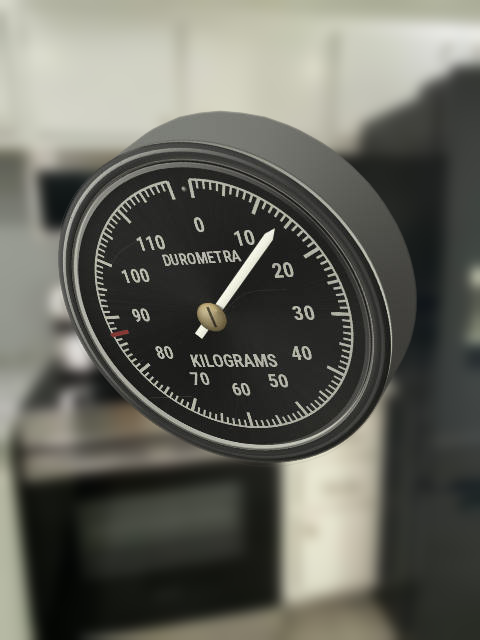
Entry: 14; kg
